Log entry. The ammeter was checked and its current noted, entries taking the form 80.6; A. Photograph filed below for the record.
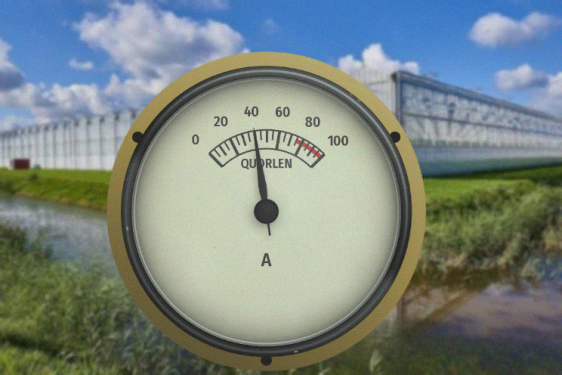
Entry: 40; A
